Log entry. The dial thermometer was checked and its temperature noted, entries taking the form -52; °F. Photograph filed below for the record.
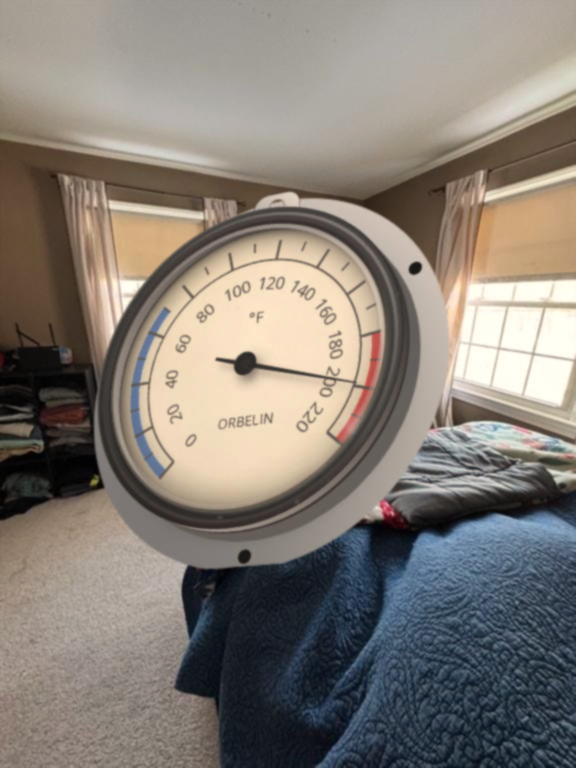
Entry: 200; °F
